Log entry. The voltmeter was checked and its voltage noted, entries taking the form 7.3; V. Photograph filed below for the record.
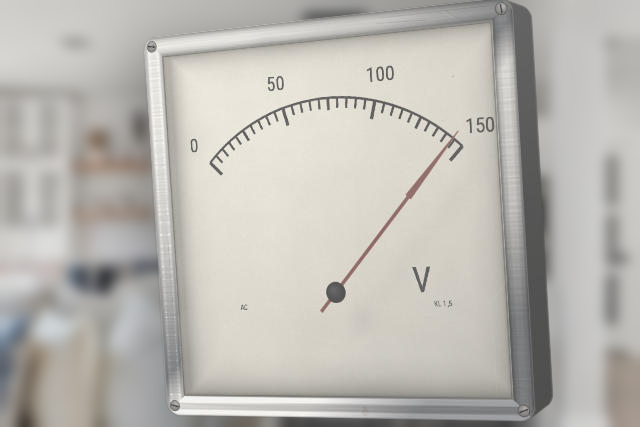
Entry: 145; V
